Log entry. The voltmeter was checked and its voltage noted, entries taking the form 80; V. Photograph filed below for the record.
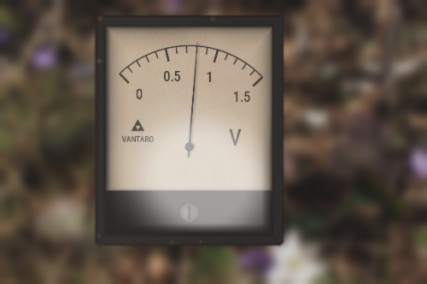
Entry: 0.8; V
